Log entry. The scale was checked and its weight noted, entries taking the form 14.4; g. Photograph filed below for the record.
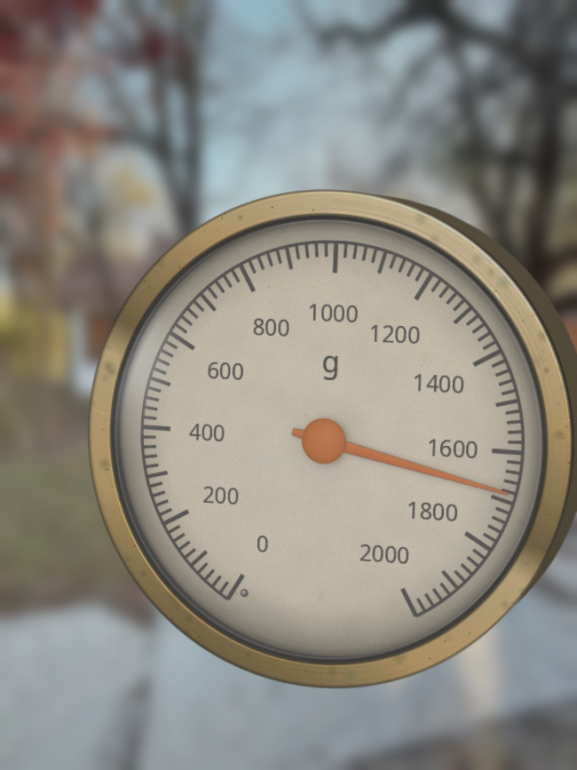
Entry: 1680; g
